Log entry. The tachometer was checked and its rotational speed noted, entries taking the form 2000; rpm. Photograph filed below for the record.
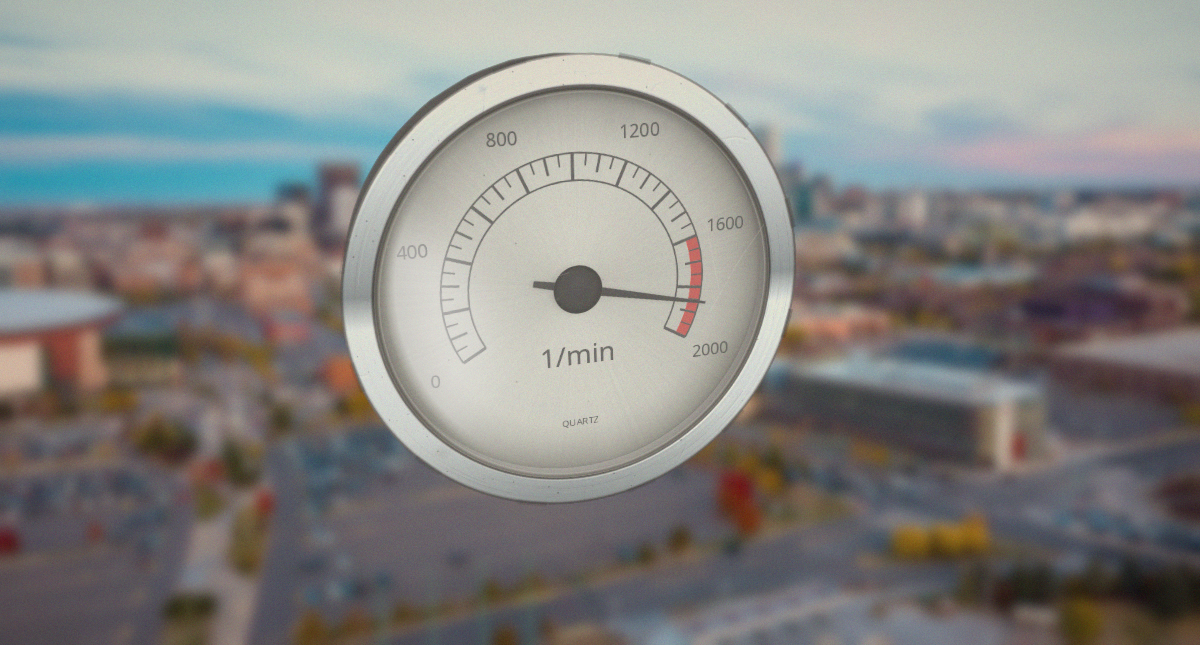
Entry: 1850; rpm
